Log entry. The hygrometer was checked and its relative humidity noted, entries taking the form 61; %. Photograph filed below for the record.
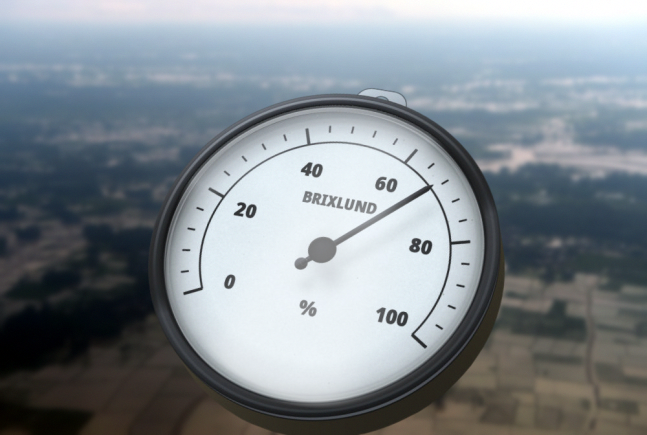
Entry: 68; %
